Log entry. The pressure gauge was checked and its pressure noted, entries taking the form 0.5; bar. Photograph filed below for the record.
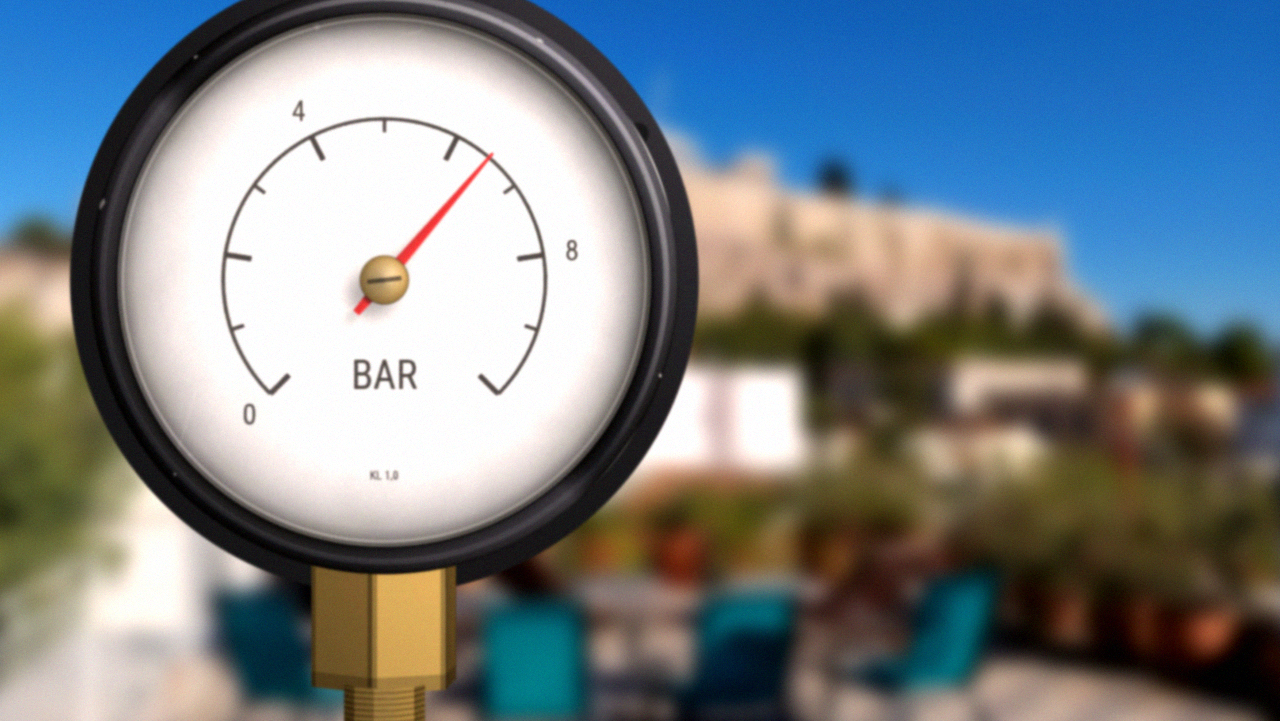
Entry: 6.5; bar
